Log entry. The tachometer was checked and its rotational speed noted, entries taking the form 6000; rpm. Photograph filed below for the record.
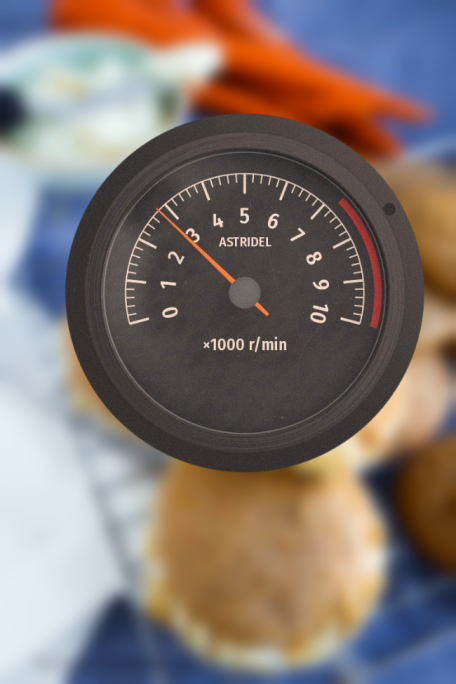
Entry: 2800; rpm
